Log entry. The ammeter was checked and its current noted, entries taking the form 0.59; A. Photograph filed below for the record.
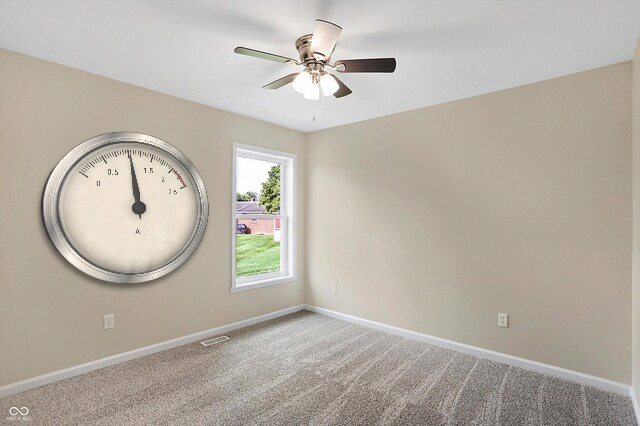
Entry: 1; A
